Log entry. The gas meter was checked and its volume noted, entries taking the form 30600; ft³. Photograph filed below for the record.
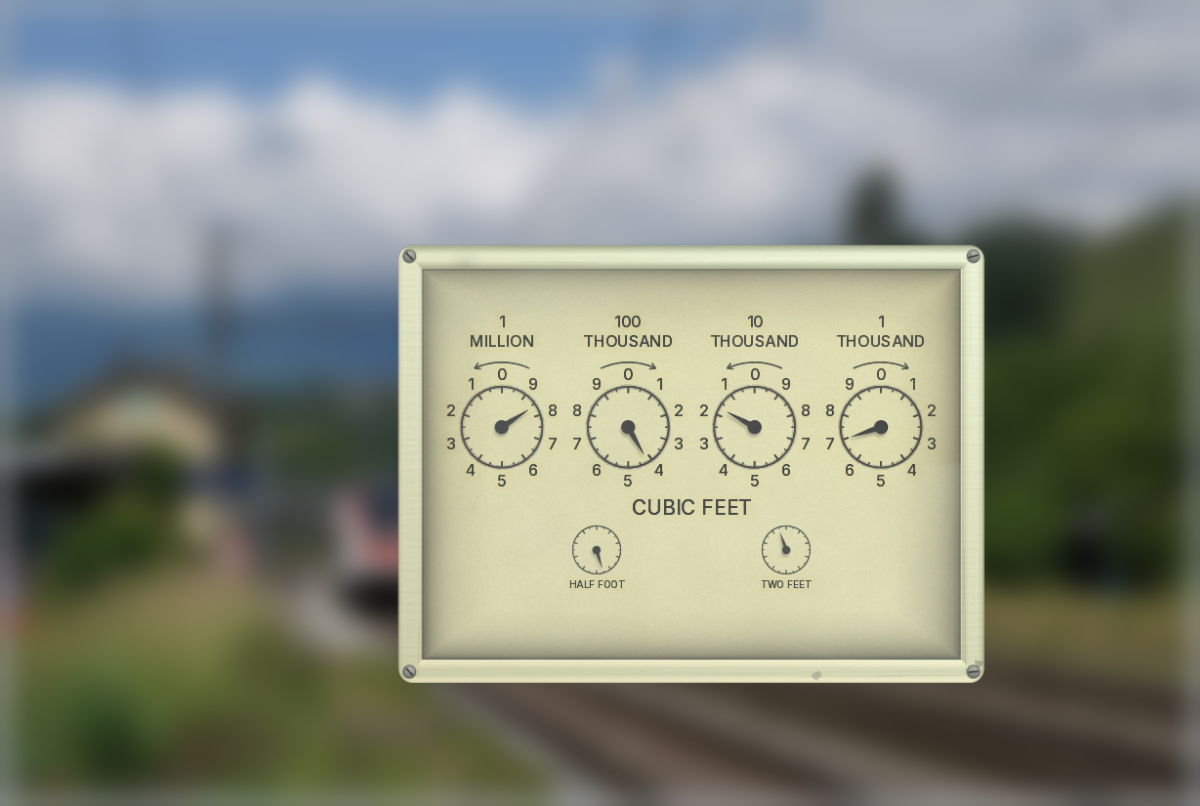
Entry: 841700; ft³
